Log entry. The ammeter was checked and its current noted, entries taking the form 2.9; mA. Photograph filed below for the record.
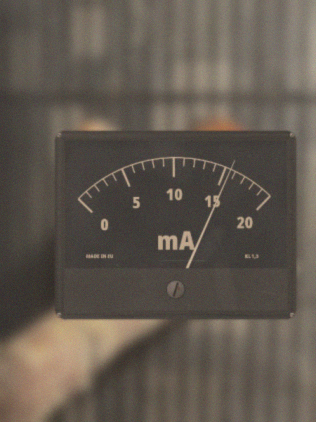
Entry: 15.5; mA
